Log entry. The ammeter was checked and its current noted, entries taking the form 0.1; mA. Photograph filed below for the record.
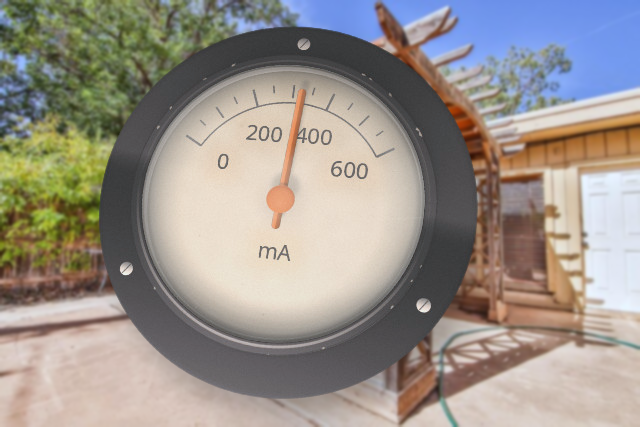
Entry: 325; mA
